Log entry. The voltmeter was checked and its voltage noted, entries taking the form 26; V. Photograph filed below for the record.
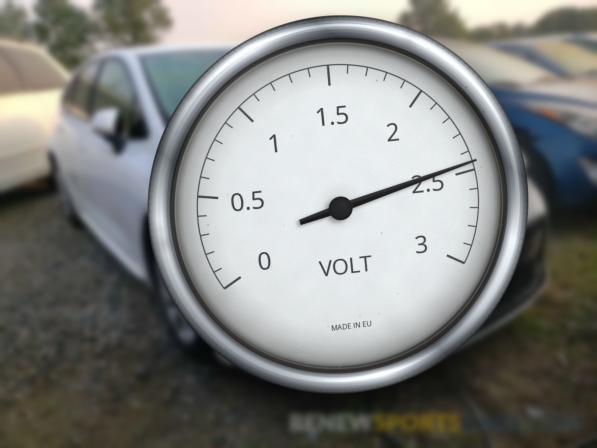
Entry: 2.45; V
